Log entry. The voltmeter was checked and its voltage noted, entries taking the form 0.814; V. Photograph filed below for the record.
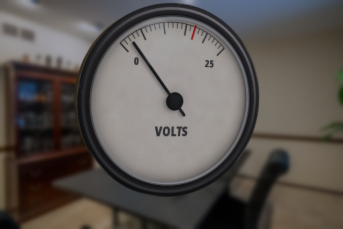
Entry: 2; V
